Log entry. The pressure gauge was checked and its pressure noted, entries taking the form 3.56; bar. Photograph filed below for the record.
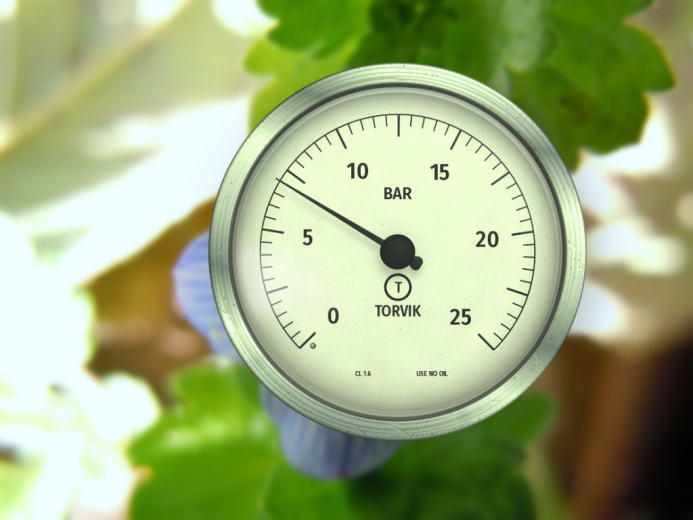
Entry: 7; bar
